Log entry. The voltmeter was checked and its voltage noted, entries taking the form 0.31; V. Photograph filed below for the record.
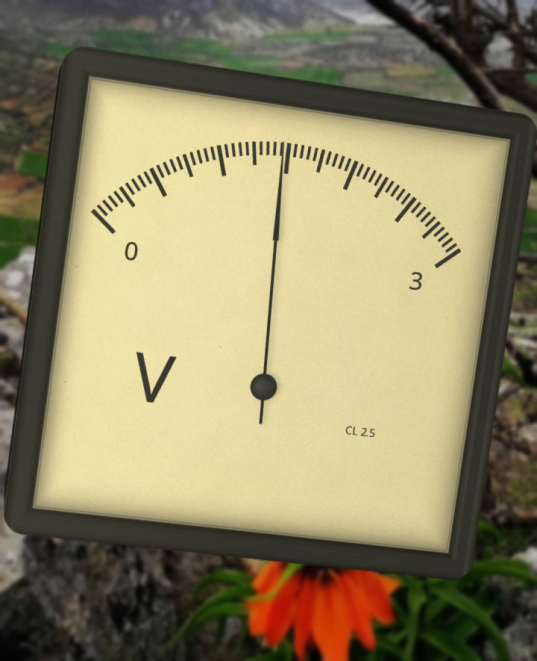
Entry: 1.45; V
